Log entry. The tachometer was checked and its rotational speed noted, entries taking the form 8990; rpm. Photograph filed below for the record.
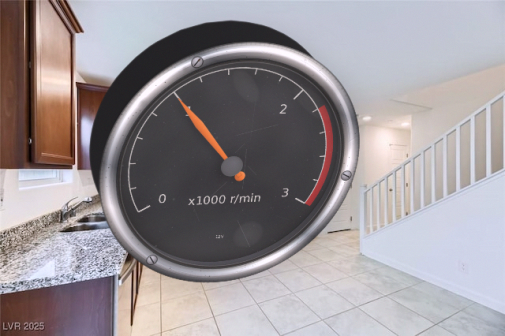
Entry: 1000; rpm
